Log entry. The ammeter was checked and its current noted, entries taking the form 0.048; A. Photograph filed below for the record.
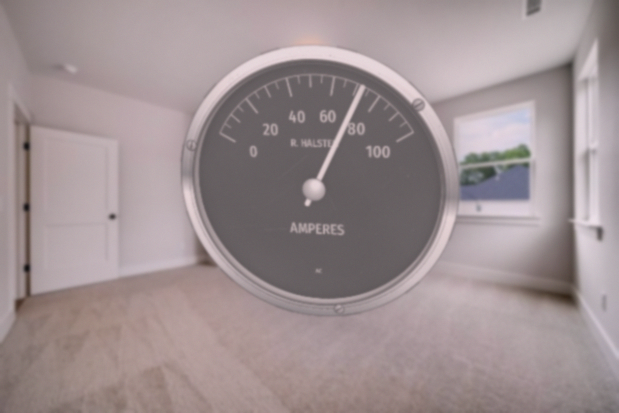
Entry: 72.5; A
